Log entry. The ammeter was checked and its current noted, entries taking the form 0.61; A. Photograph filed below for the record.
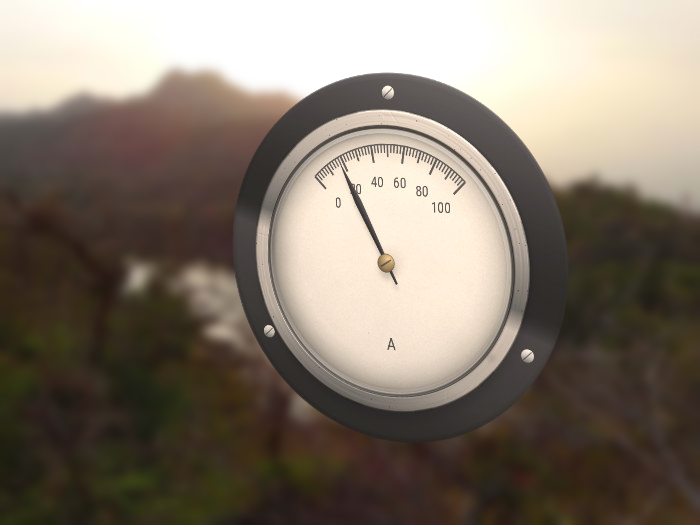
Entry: 20; A
